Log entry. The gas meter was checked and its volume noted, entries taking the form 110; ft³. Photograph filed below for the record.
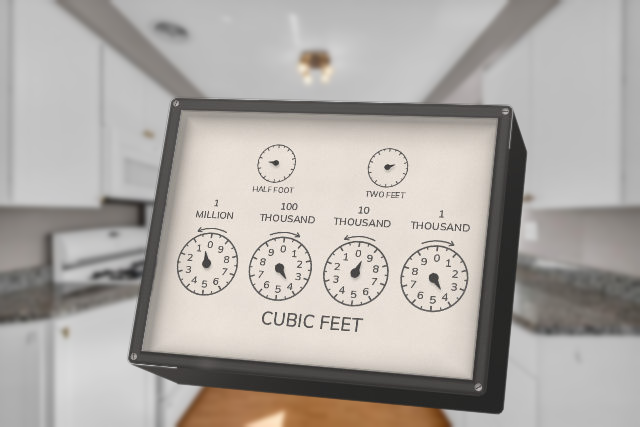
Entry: 39400; ft³
